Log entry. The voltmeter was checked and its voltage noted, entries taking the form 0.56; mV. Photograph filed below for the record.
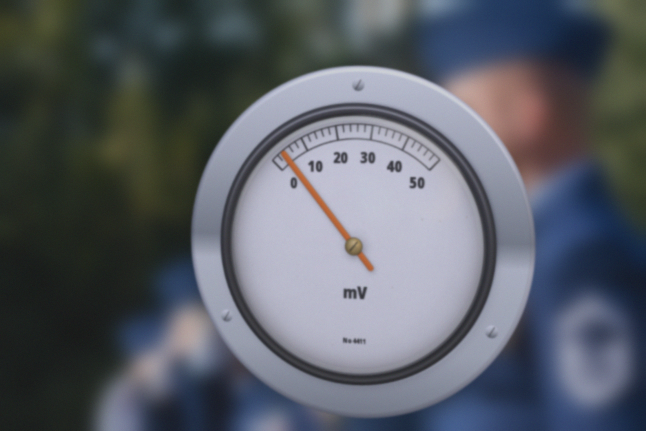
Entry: 4; mV
